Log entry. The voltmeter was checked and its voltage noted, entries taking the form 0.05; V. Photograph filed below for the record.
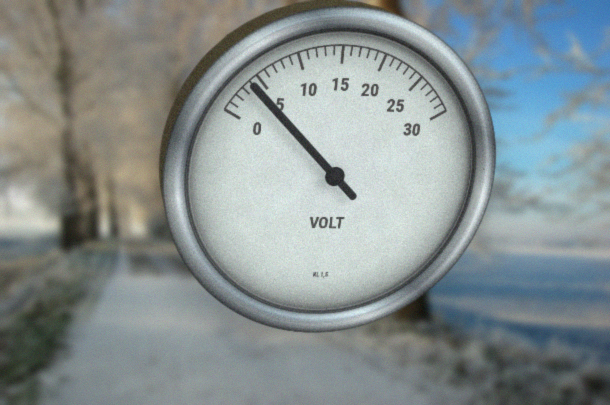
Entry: 4; V
